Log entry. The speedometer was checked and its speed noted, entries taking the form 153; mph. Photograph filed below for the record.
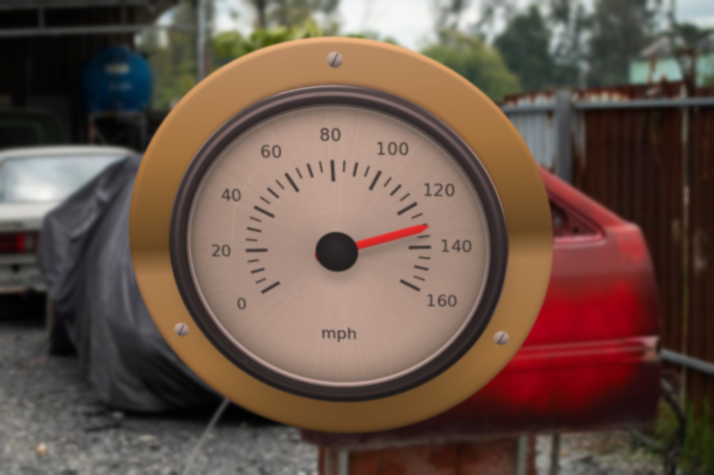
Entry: 130; mph
